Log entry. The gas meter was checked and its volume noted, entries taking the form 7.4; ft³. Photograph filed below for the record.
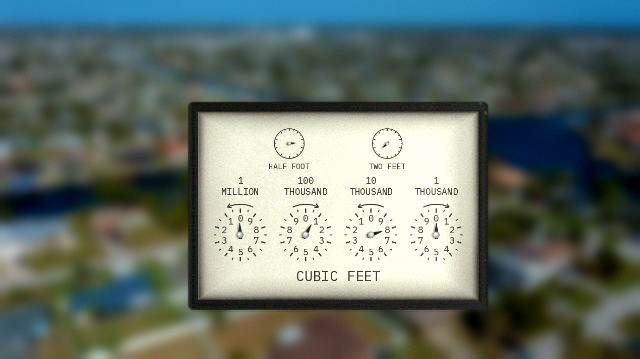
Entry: 8000; ft³
